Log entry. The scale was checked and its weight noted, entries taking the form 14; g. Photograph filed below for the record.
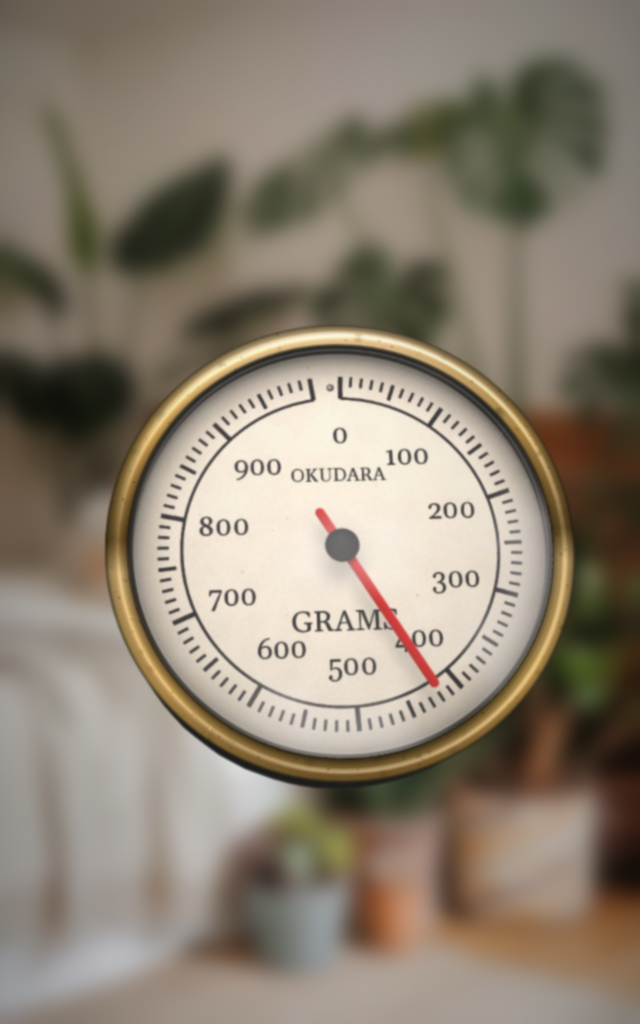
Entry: 420; g
